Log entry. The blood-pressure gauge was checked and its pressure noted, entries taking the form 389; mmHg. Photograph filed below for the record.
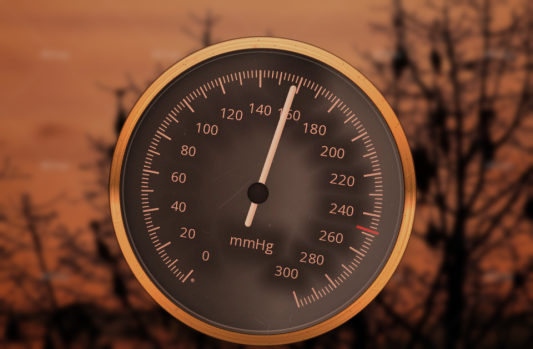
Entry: 158; mmHg
